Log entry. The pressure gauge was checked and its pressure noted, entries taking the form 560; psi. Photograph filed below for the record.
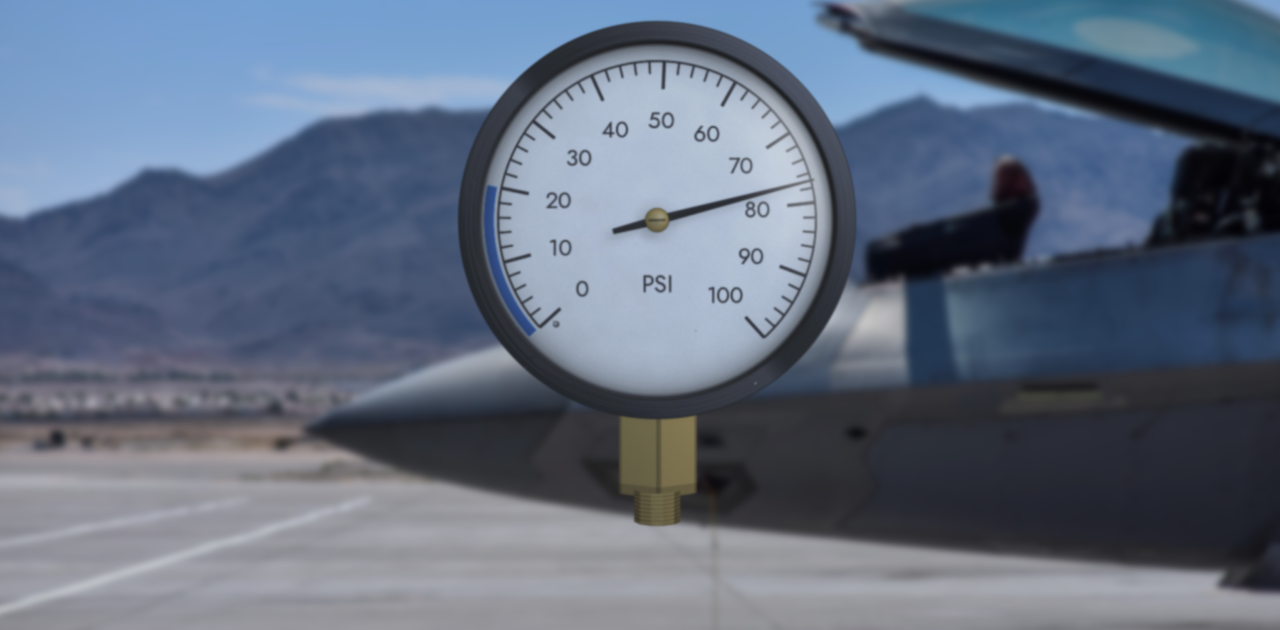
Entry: 77; psi
